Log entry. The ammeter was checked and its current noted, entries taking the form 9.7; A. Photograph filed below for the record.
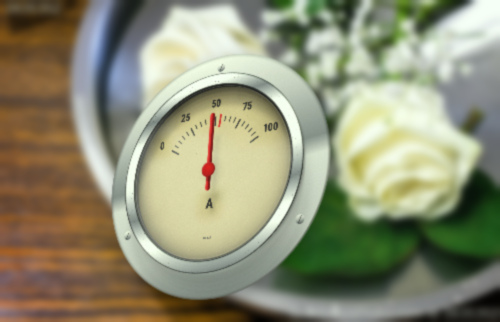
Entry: 50; A
